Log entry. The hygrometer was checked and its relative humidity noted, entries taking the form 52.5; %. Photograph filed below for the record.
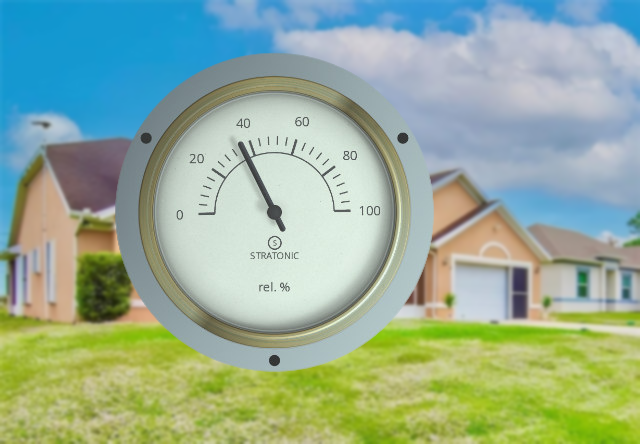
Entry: 36; %
